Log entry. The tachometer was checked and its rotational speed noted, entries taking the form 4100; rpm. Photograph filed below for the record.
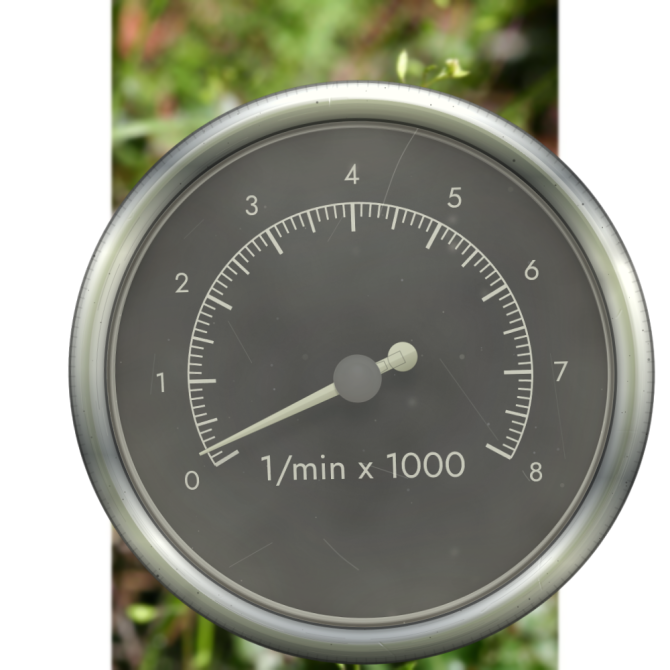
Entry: 200; rpm
